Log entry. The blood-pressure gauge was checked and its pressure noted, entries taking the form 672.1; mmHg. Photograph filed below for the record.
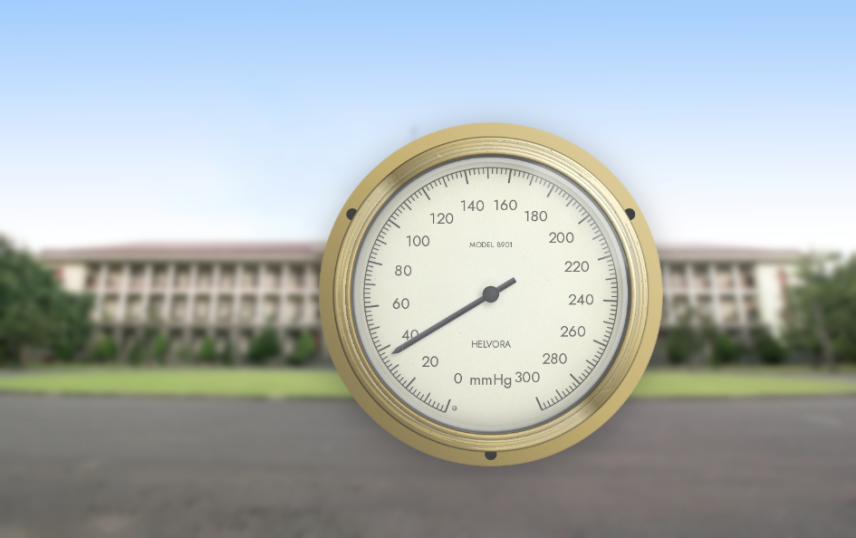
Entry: 36; mmHg
